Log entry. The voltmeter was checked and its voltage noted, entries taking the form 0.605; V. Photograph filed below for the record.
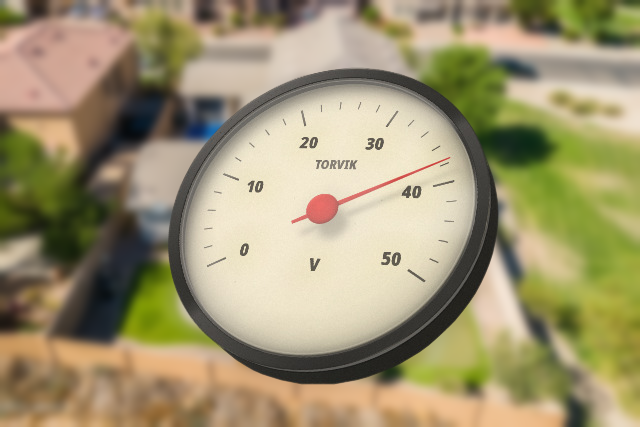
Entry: 38; V
